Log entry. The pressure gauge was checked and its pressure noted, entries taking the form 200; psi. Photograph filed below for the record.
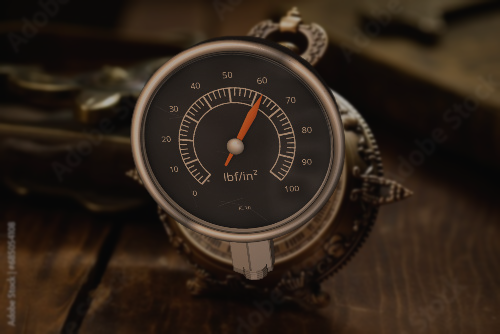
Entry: 62; psi
